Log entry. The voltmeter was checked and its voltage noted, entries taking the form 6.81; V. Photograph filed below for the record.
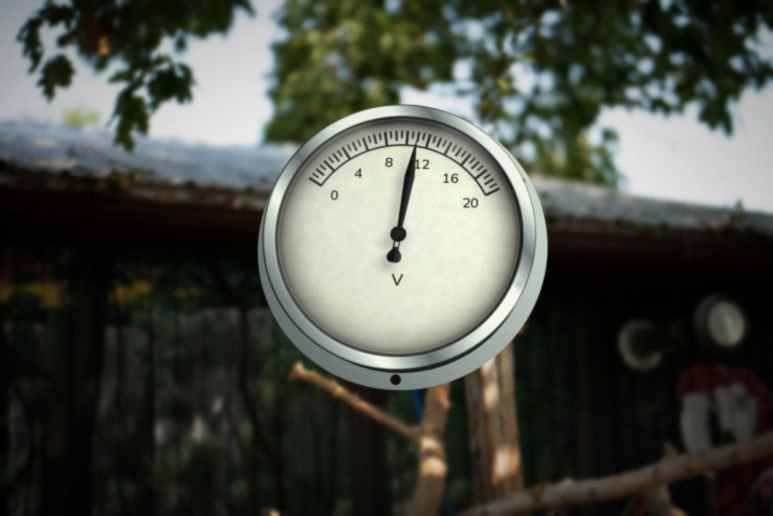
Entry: 11; V
